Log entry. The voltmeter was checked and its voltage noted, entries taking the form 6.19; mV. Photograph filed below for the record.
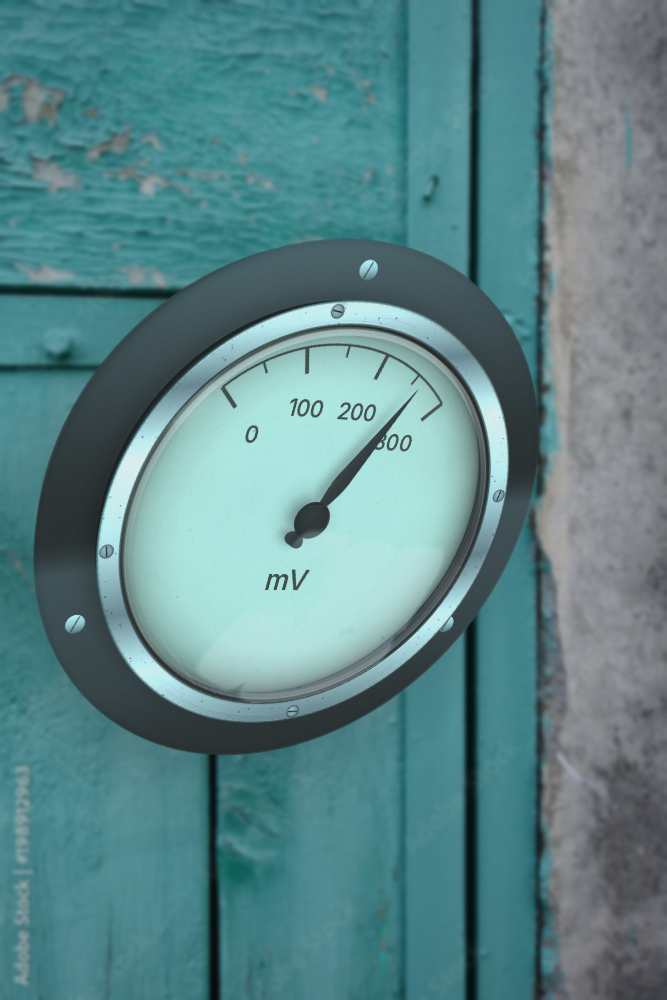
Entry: 250; mV
